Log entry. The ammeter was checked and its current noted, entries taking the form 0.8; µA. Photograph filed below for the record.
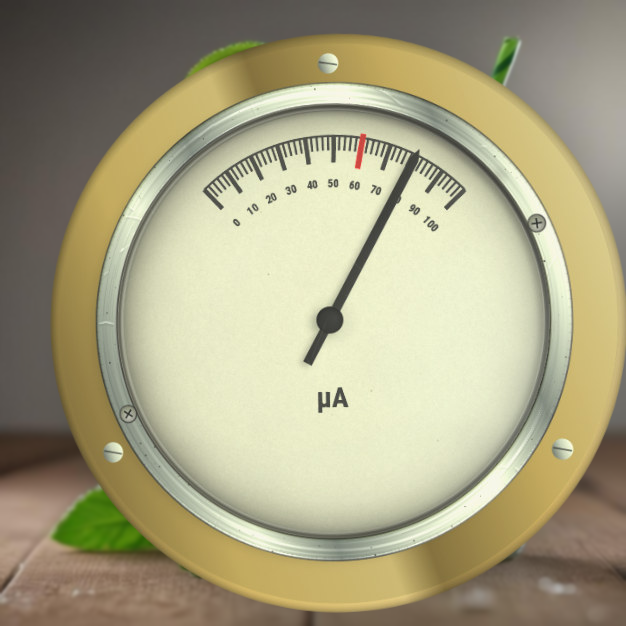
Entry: 80; µA
